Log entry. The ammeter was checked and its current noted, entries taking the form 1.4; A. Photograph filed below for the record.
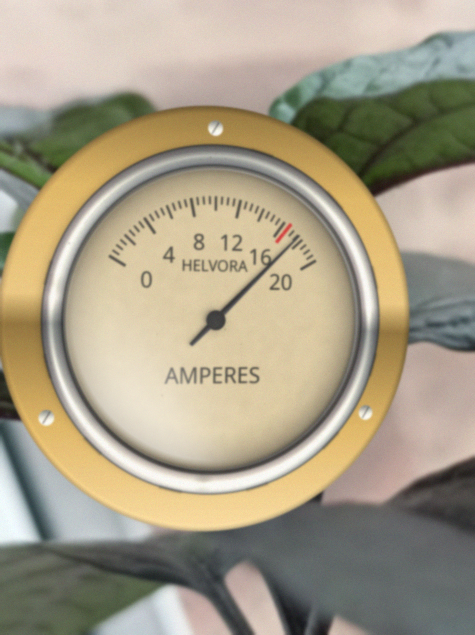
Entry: 17.5; A
